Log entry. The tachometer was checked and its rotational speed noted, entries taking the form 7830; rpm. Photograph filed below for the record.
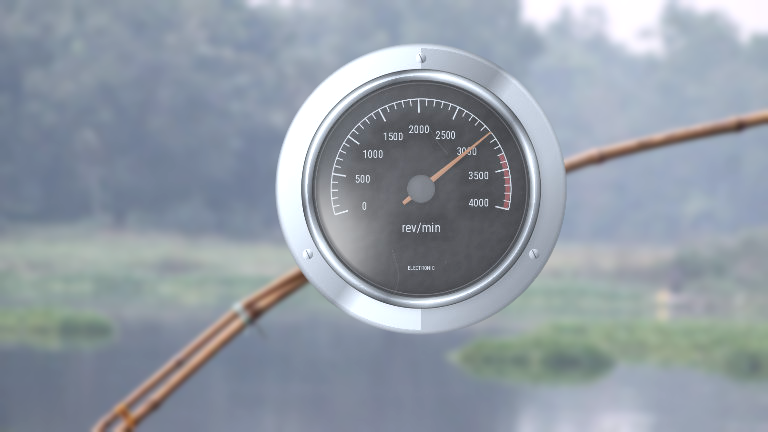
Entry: 3000; rpm
